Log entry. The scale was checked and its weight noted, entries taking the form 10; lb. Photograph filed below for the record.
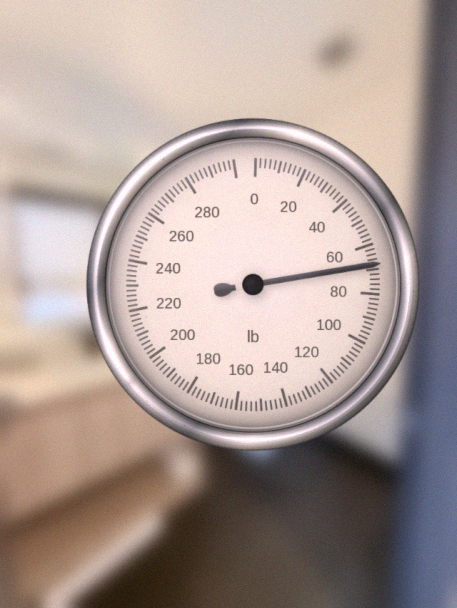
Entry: 68; lb
